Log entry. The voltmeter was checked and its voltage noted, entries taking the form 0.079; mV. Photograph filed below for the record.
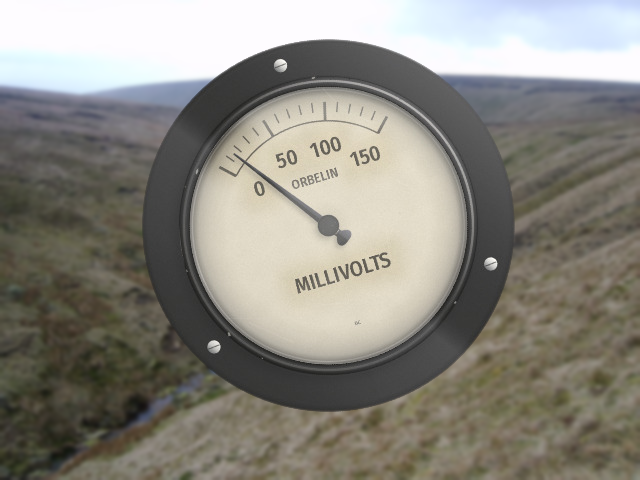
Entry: 15; mV
